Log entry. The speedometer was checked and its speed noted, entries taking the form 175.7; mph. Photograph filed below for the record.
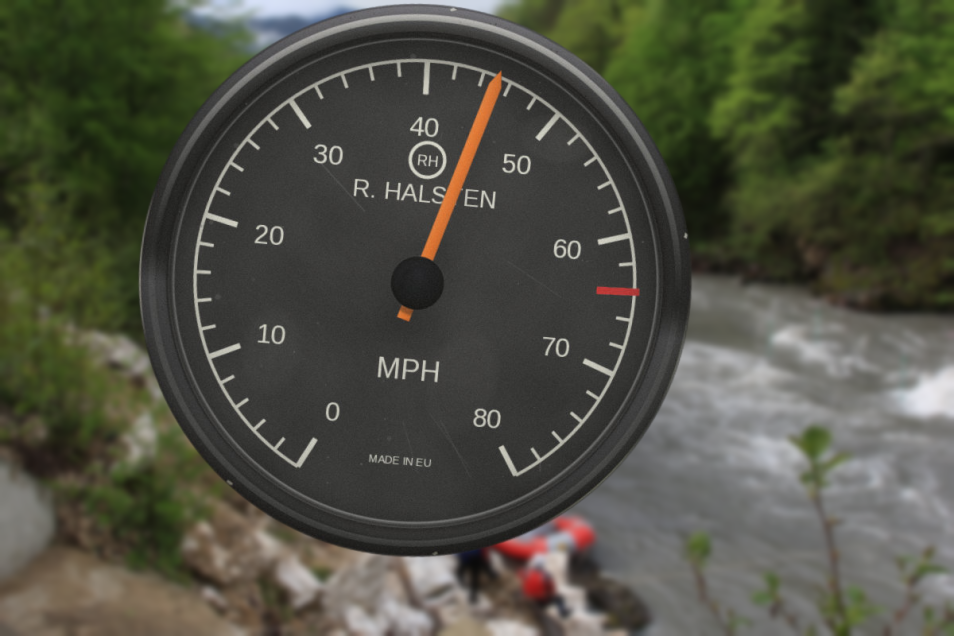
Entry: 45; mph
